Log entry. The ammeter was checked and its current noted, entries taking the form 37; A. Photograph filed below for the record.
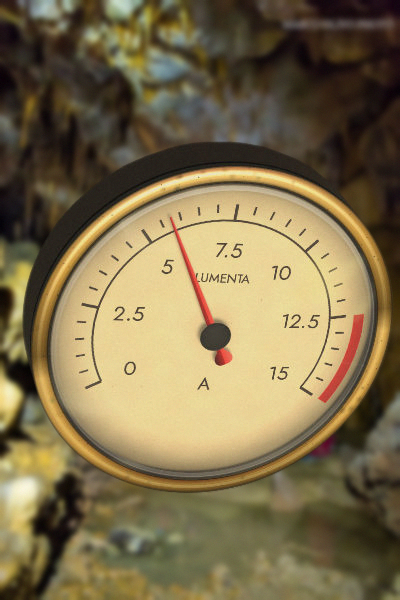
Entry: 5.75; A
